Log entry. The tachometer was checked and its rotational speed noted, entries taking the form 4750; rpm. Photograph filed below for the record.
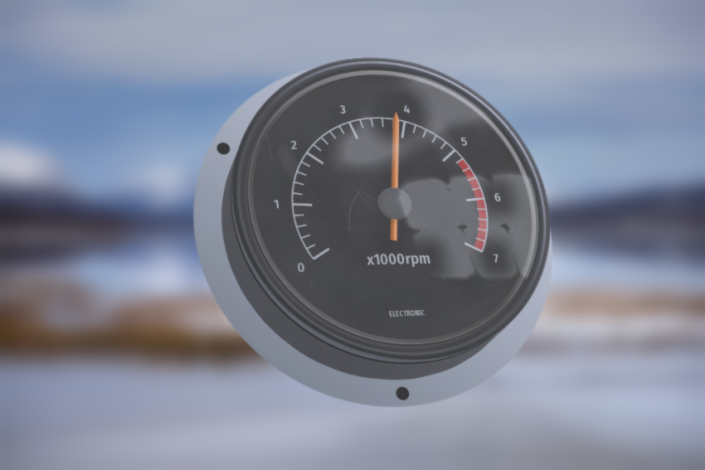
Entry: 3800; rpm
